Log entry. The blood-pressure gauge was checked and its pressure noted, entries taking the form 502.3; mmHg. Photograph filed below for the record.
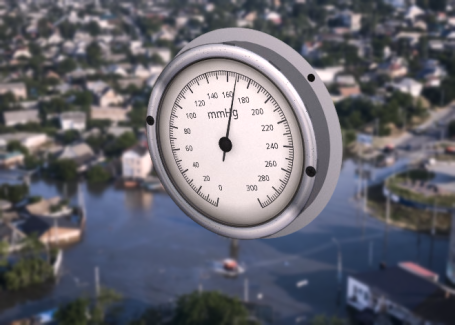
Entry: 170; mmHg
